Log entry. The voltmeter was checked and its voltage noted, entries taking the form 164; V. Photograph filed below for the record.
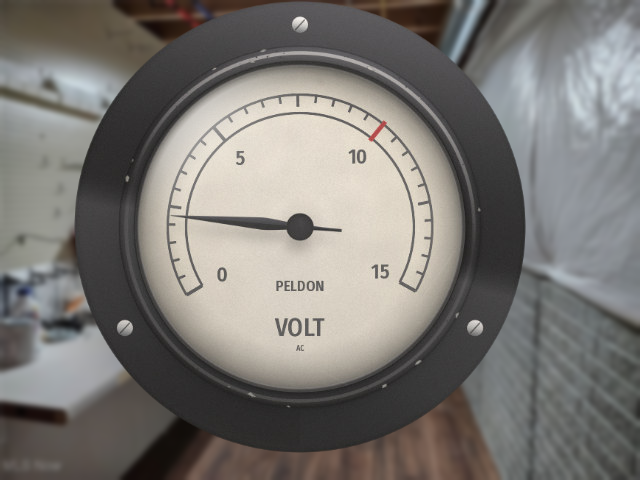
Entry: 2.25; V
